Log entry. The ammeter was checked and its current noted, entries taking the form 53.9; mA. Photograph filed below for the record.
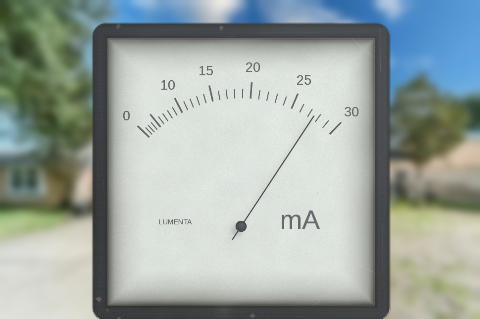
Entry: 27.5; mA
